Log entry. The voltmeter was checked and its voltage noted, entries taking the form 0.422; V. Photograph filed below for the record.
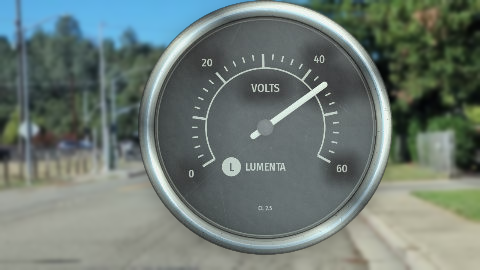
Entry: 44; V
